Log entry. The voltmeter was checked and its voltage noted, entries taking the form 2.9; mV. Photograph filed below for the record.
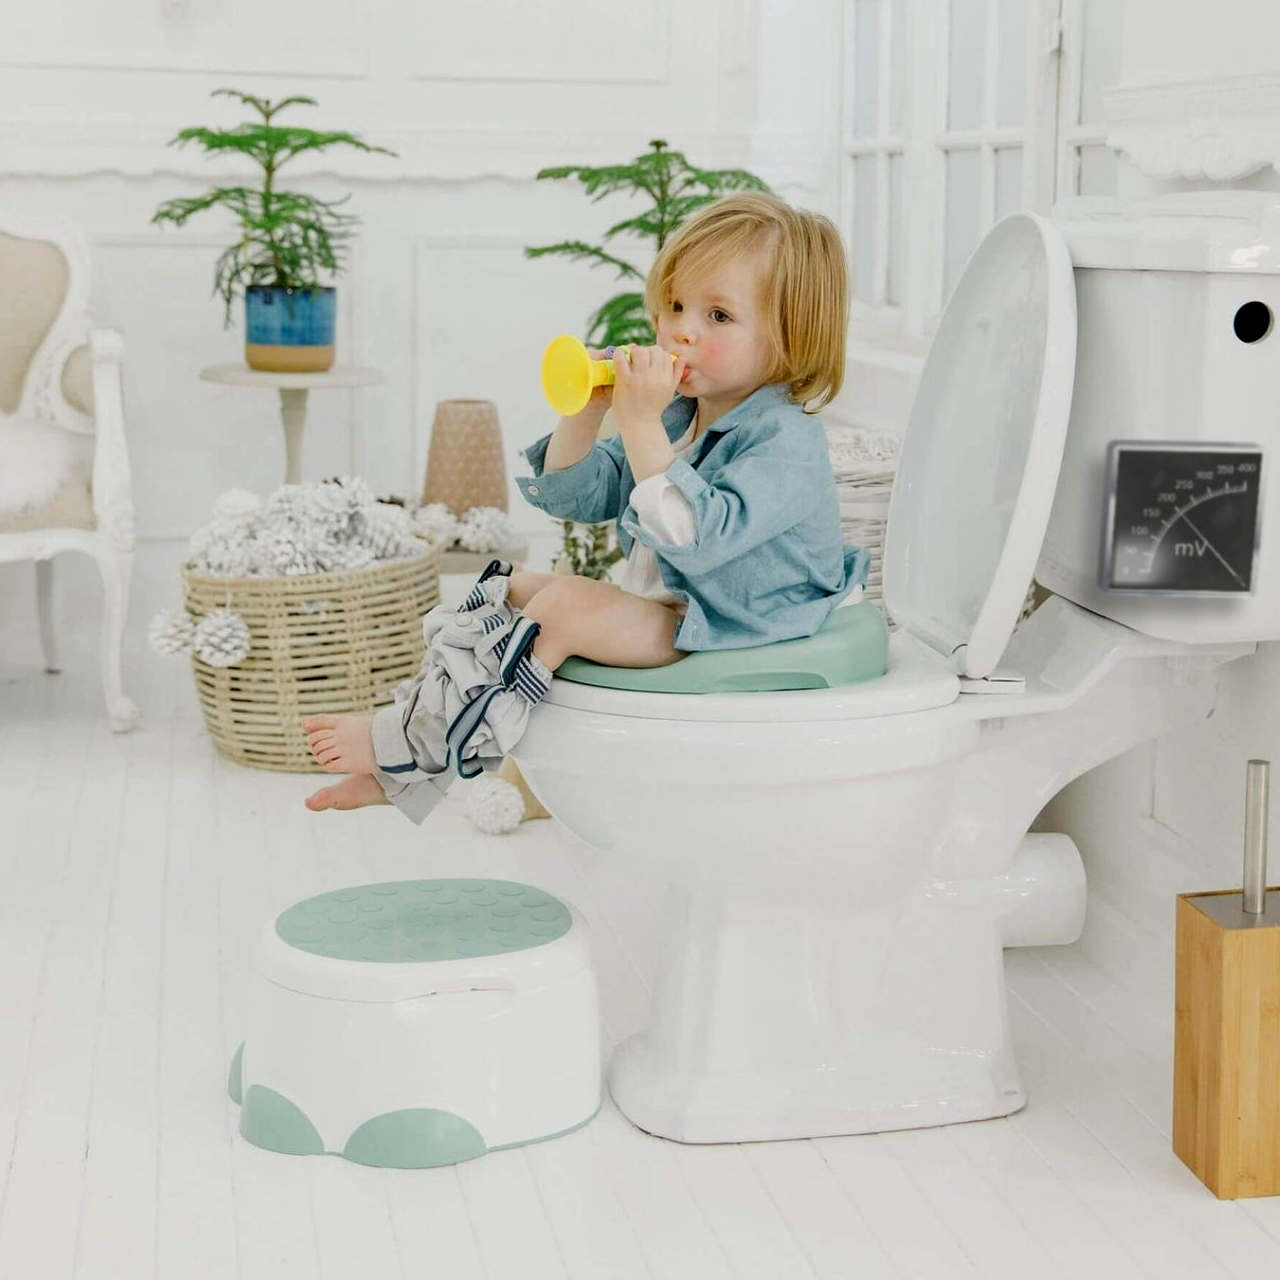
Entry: 200; mV
